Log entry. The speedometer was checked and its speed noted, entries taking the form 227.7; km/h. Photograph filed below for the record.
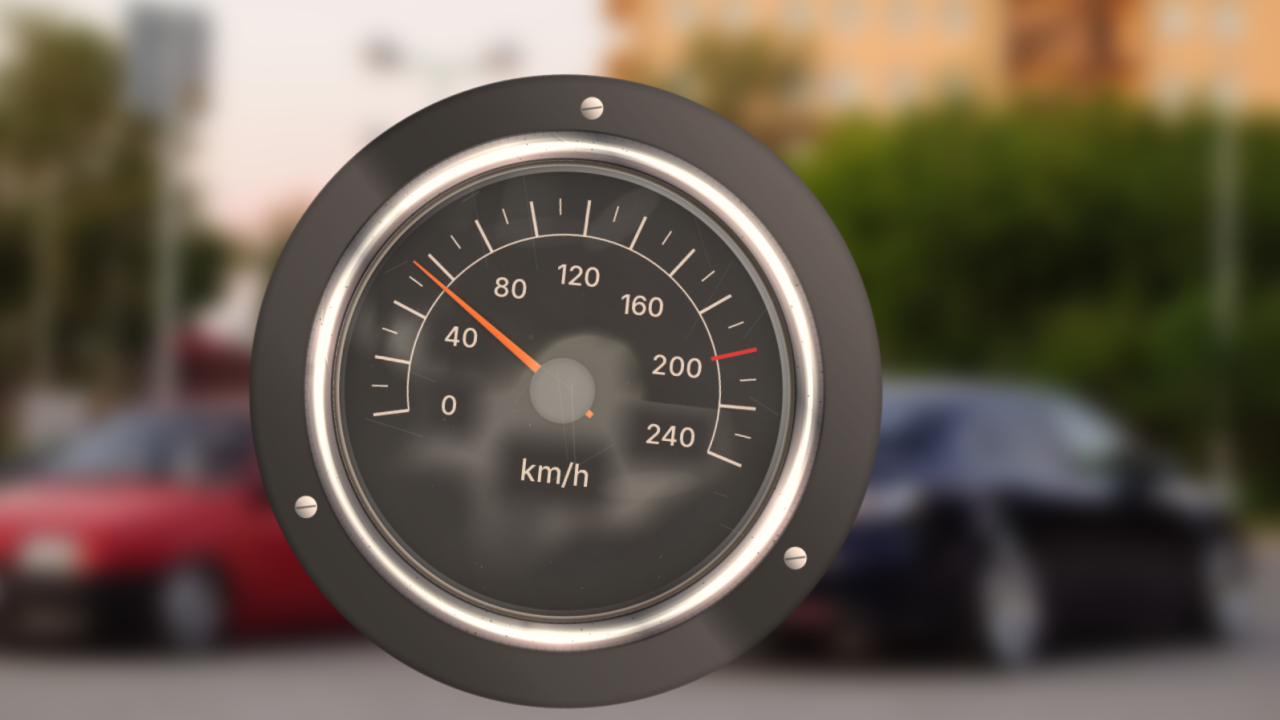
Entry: 55; km/h
